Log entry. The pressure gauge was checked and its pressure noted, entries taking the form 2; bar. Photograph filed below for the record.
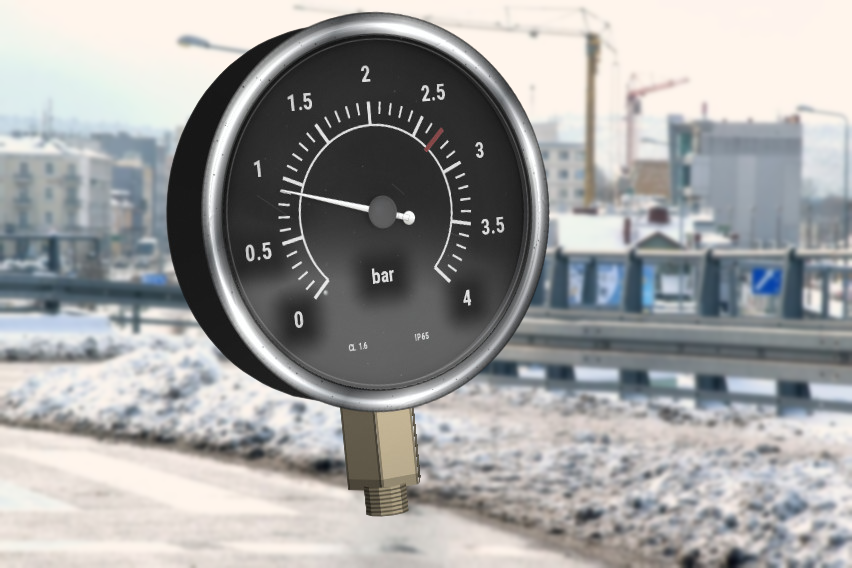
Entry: 0.9; bar
